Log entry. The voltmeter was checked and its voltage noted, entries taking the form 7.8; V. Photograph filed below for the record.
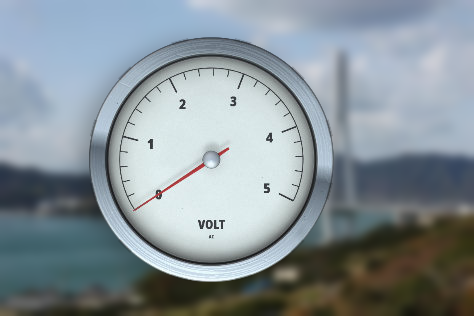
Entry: 0; V
